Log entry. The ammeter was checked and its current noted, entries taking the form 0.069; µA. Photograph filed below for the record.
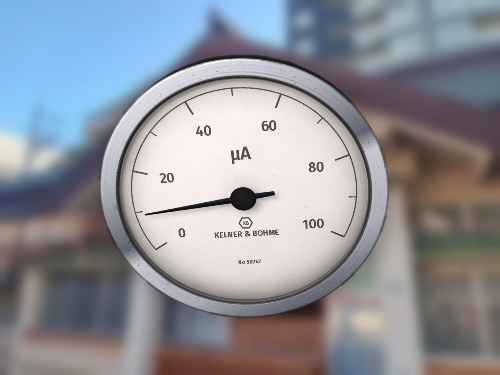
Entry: 10; µA
